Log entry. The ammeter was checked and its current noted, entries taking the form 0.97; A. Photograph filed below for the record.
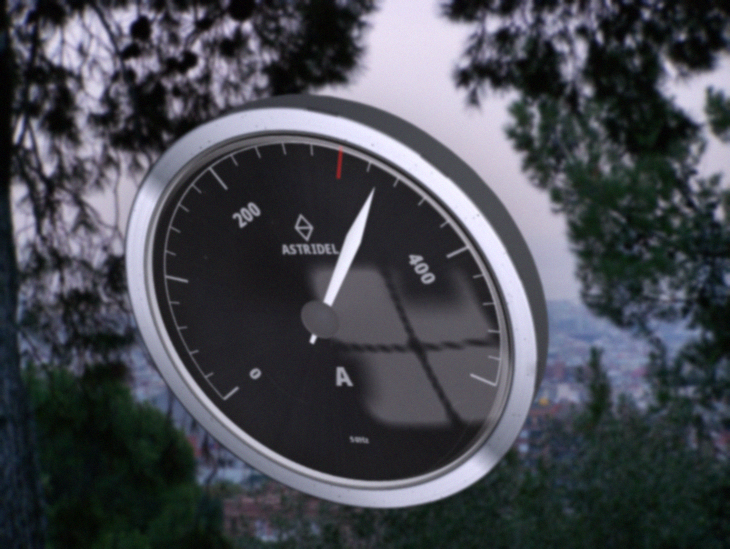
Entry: 330; A
